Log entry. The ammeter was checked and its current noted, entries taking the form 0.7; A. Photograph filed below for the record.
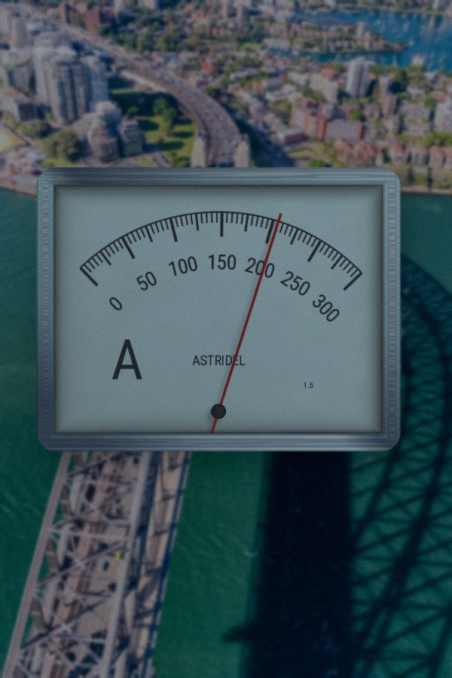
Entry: 205; A
